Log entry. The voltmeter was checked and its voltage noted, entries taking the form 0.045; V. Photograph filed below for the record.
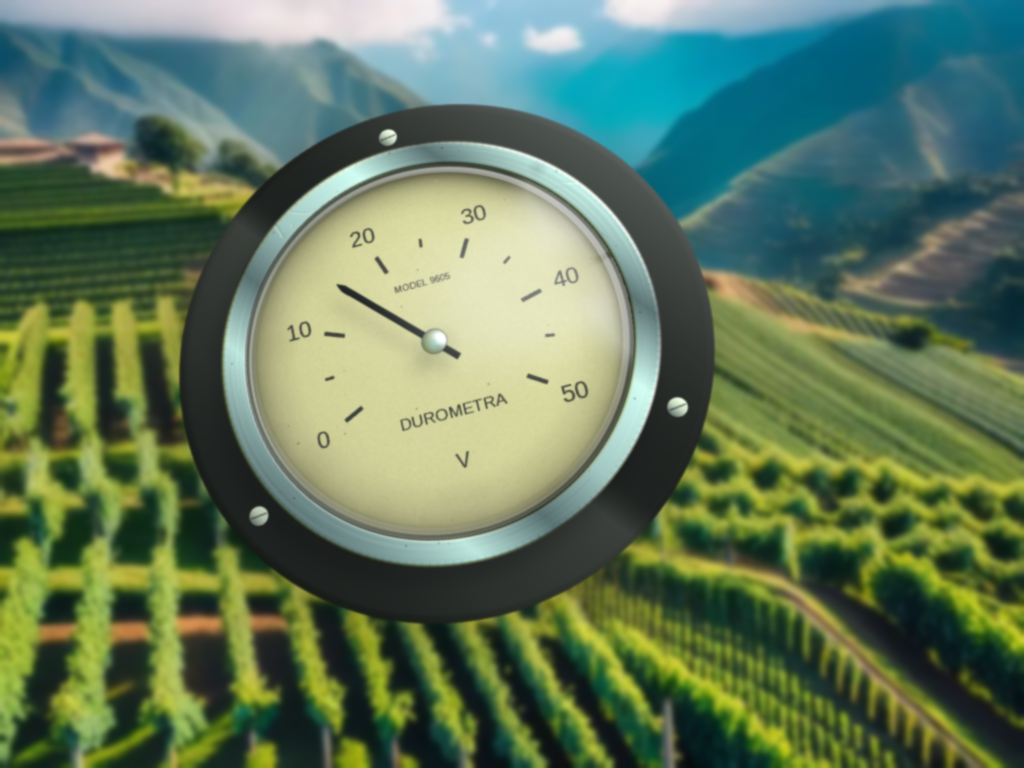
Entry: 15; V
